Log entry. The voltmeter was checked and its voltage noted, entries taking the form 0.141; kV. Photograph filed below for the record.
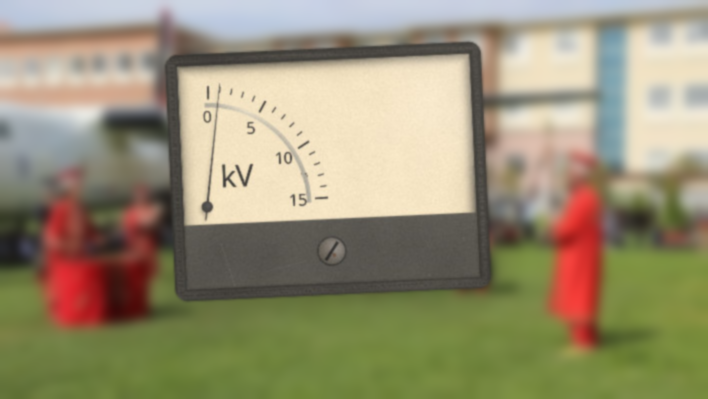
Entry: 1; kV
